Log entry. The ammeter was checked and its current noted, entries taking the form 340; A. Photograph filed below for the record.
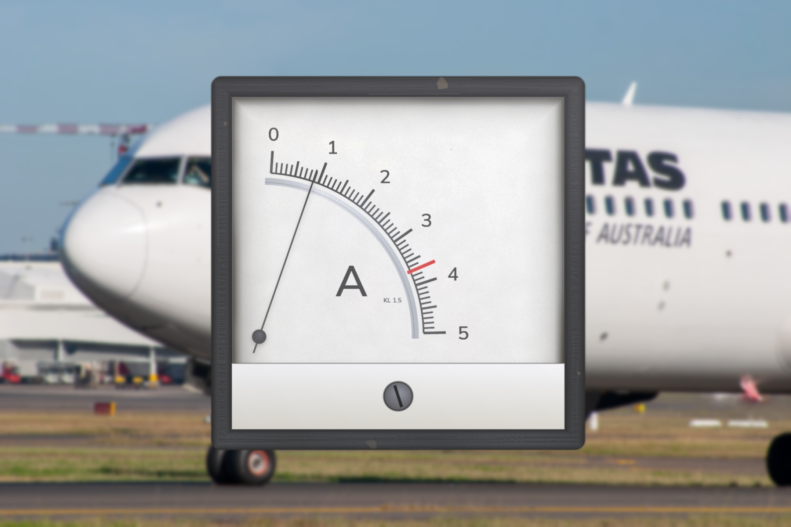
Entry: 0.9; A
